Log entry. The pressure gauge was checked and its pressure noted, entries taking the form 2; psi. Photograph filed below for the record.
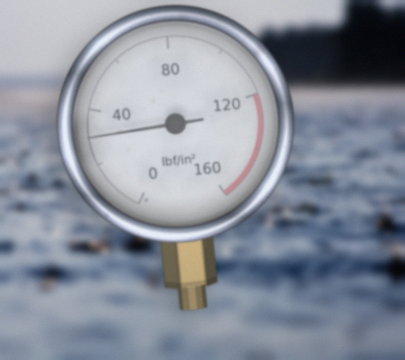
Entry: 30; psi
